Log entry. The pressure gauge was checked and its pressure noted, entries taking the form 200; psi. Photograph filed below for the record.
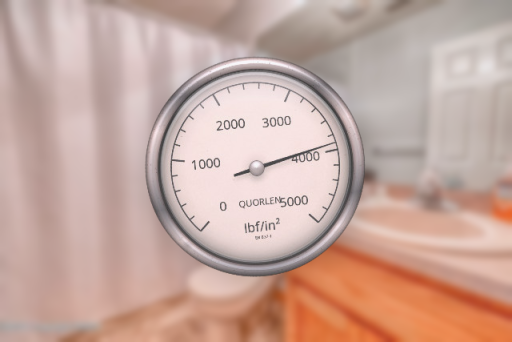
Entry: 3900; psi
